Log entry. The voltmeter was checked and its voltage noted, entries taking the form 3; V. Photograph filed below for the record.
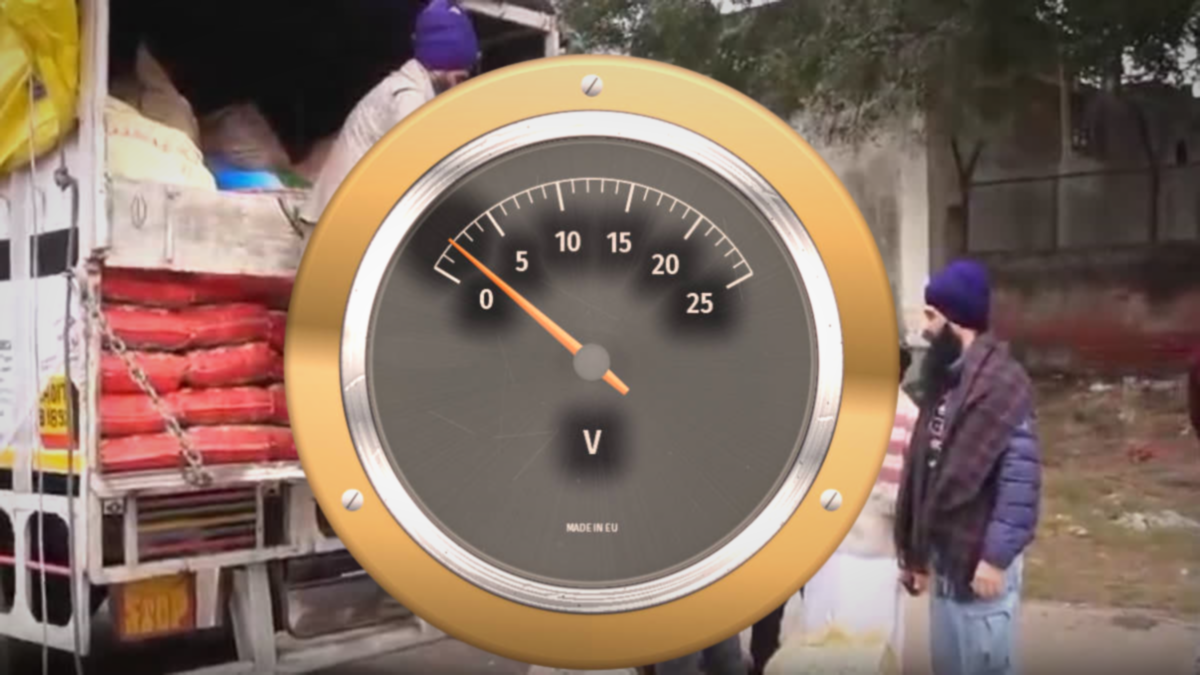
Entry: 2; V
